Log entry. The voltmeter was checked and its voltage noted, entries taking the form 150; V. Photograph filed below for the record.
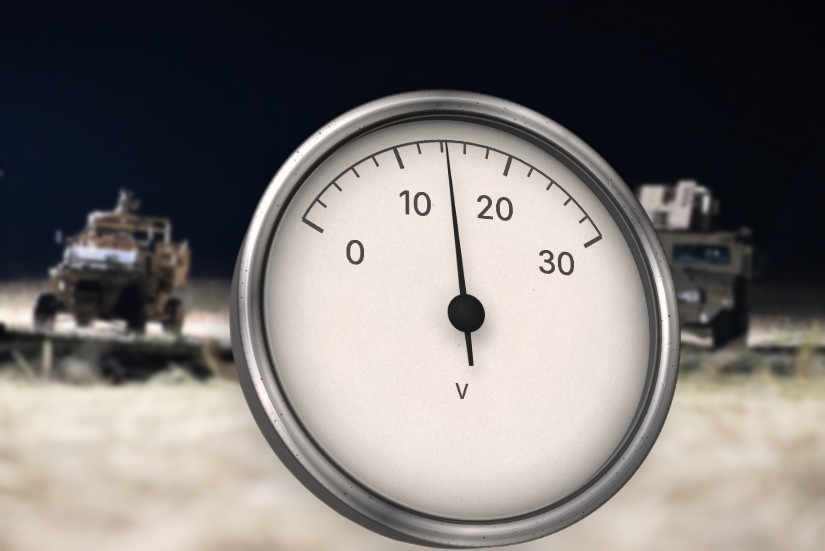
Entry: 14; V
